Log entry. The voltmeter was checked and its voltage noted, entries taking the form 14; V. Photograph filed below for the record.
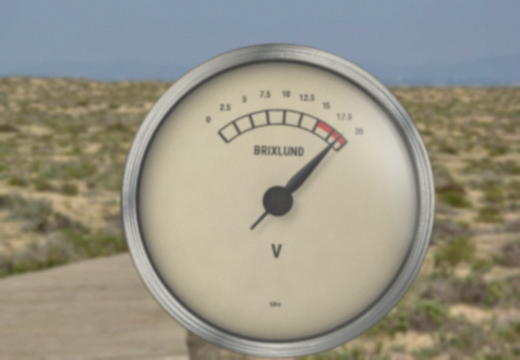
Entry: 18.75; V
